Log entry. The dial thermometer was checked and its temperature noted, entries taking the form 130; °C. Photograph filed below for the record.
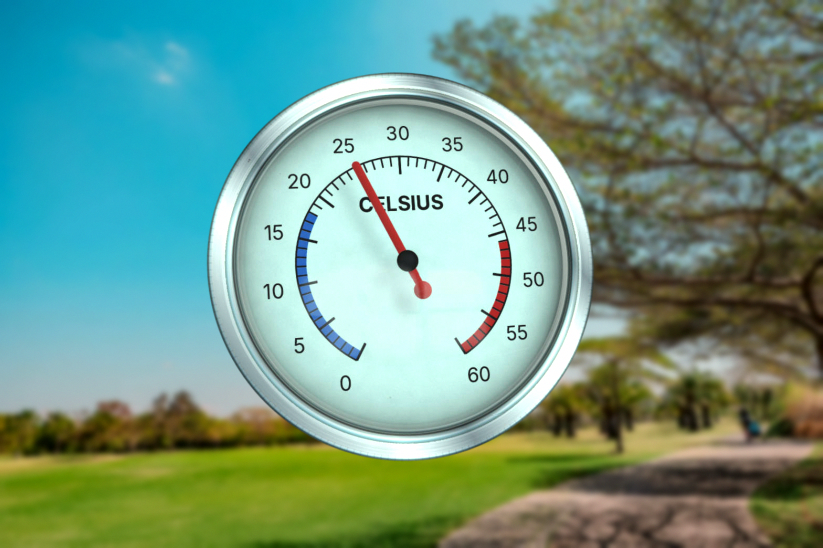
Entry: 25; °C
